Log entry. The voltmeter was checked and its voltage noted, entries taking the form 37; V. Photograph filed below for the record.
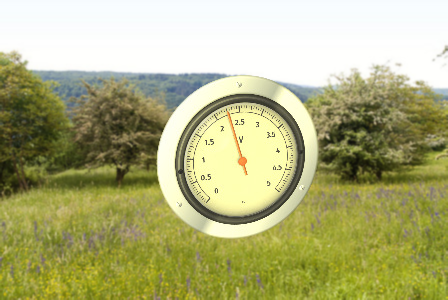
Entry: 2.25; V
